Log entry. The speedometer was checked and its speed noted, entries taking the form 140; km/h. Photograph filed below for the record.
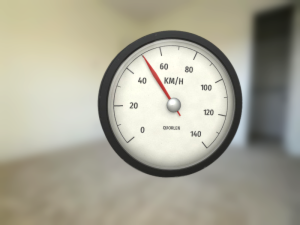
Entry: 50; km/h
